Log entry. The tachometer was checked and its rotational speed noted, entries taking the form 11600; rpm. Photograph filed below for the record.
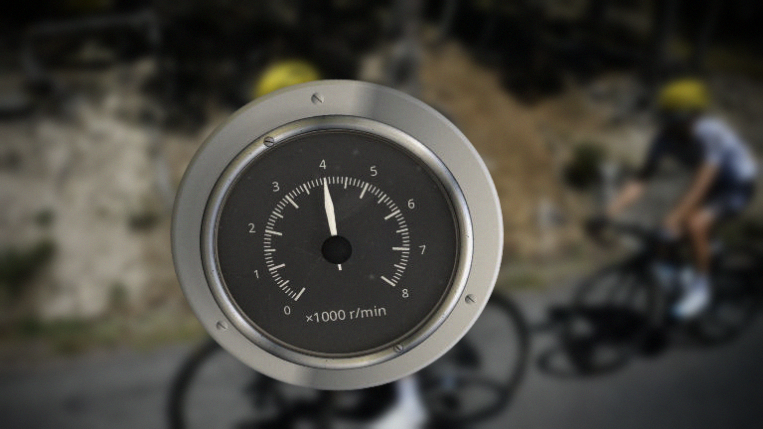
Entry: 4000; rpm
